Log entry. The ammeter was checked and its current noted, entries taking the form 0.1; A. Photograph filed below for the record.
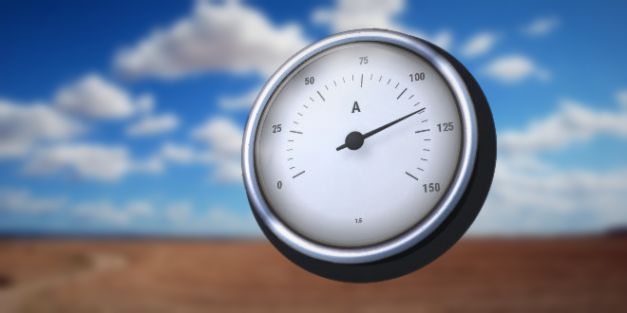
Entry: 115; A
